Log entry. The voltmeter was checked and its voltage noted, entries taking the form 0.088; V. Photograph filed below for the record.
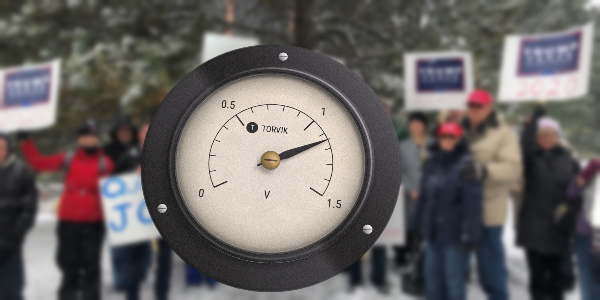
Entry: 1.15; V
